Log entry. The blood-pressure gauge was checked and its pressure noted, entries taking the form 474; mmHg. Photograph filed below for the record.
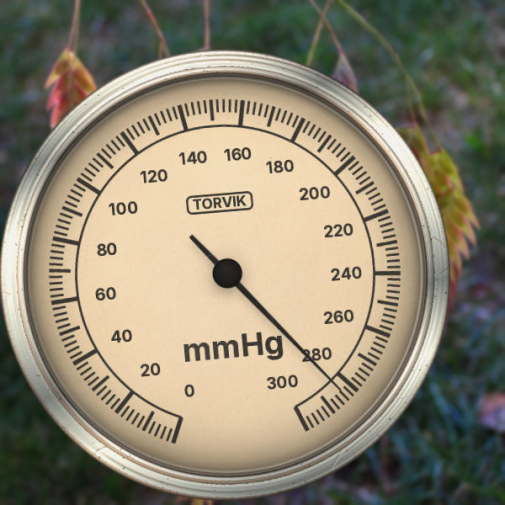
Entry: 284; mmHg
